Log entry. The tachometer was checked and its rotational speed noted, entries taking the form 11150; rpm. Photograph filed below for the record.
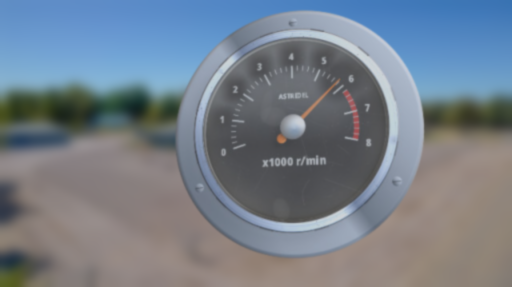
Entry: 5800; rpm
